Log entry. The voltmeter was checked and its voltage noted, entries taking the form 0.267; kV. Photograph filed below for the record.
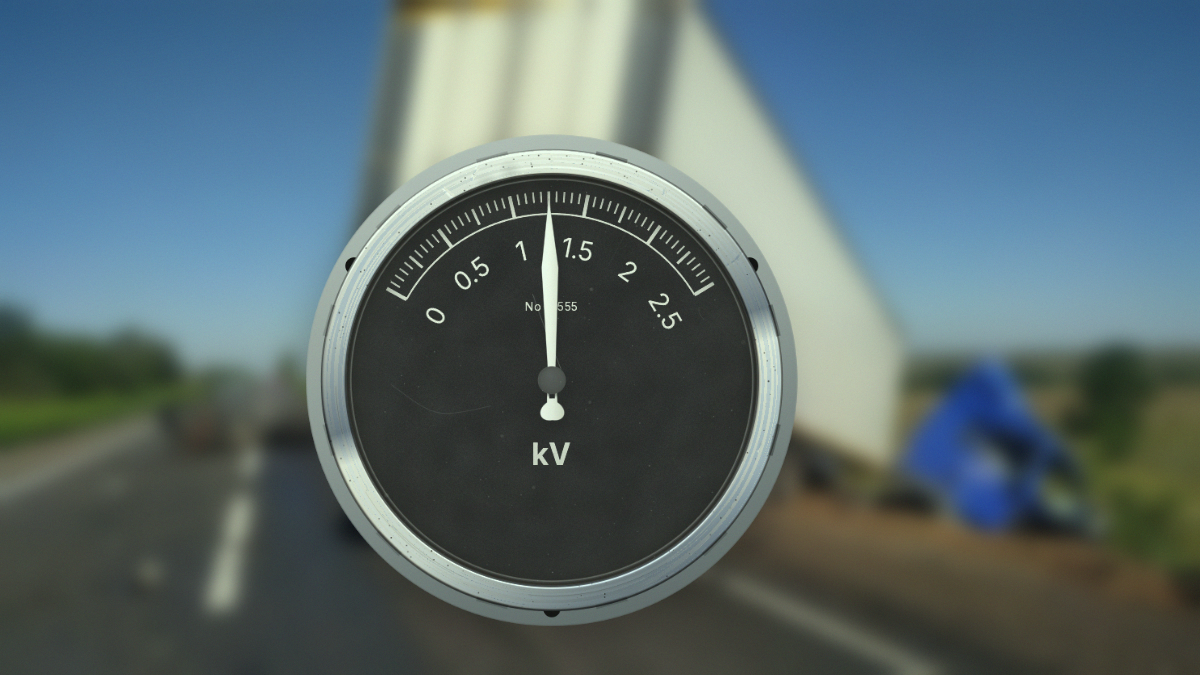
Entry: 1.25; kV
